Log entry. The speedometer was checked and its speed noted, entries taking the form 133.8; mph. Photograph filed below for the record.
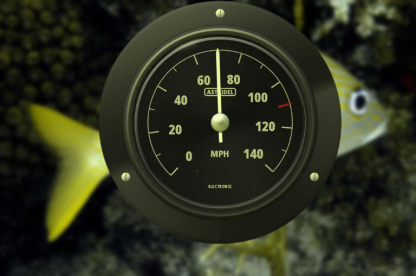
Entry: 70; mph
